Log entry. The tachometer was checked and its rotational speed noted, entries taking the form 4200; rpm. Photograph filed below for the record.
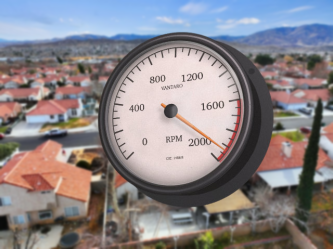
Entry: 1925; rpm
